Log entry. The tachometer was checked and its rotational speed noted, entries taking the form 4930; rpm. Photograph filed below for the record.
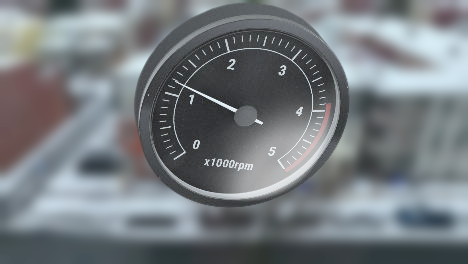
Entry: 1200; rpm
